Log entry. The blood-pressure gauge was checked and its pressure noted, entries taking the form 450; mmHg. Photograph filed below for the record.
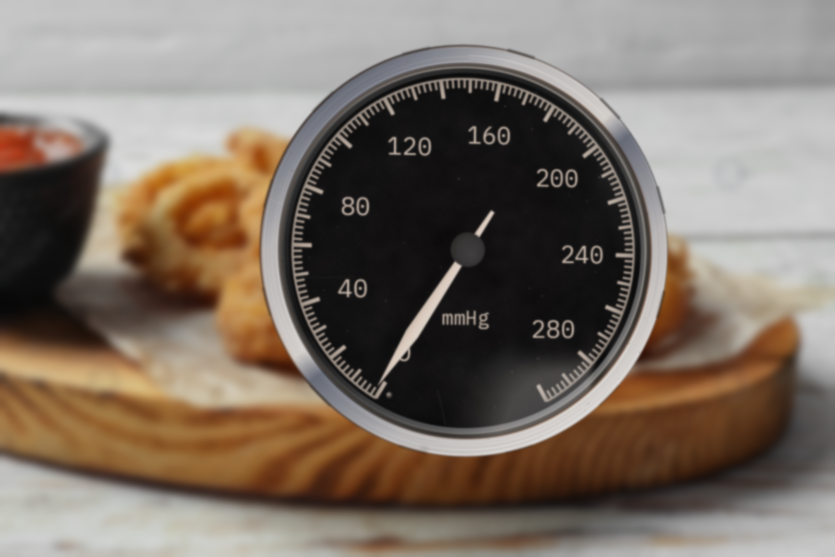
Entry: 2; mmHg
